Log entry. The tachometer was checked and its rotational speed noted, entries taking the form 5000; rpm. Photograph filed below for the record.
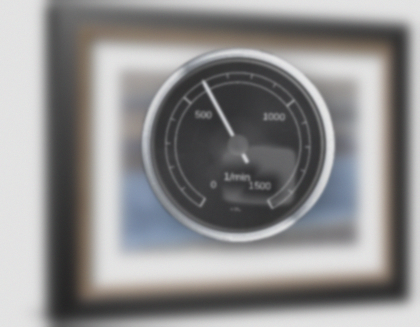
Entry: 600; rpm
